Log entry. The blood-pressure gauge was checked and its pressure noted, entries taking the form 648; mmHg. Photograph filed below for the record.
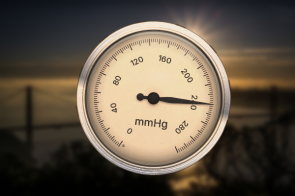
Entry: 240; mmHg
